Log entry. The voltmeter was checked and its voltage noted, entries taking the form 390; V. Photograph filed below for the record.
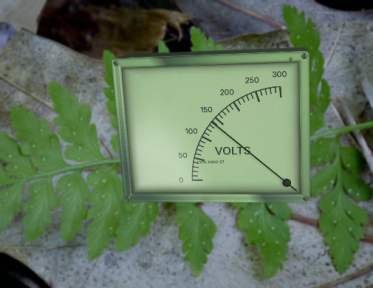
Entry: 140; V
